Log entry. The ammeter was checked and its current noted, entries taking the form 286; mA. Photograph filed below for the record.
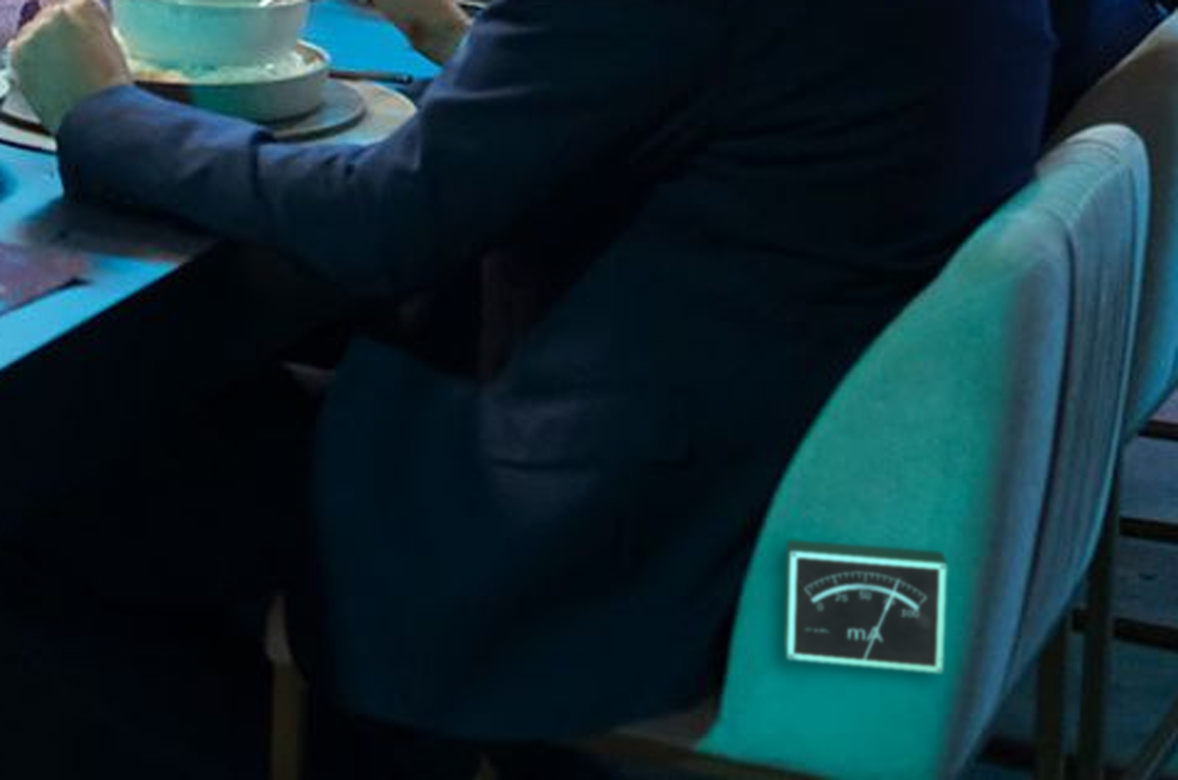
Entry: 75; mA
